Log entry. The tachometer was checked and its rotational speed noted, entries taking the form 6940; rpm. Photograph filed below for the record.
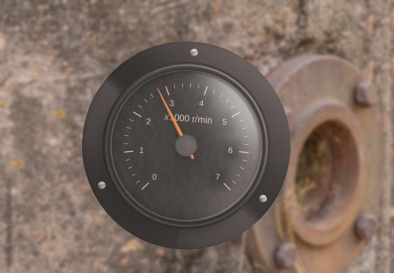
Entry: 2800; rpm
